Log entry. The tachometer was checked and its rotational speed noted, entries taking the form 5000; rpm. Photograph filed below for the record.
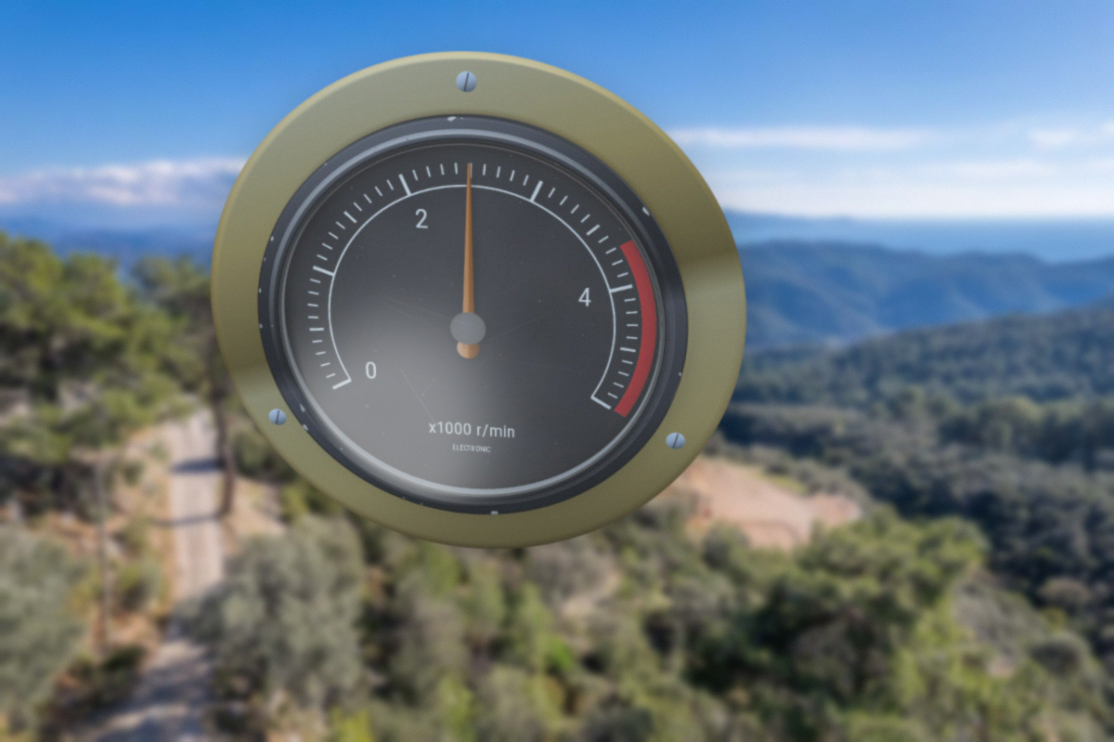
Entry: 2500; rpm
